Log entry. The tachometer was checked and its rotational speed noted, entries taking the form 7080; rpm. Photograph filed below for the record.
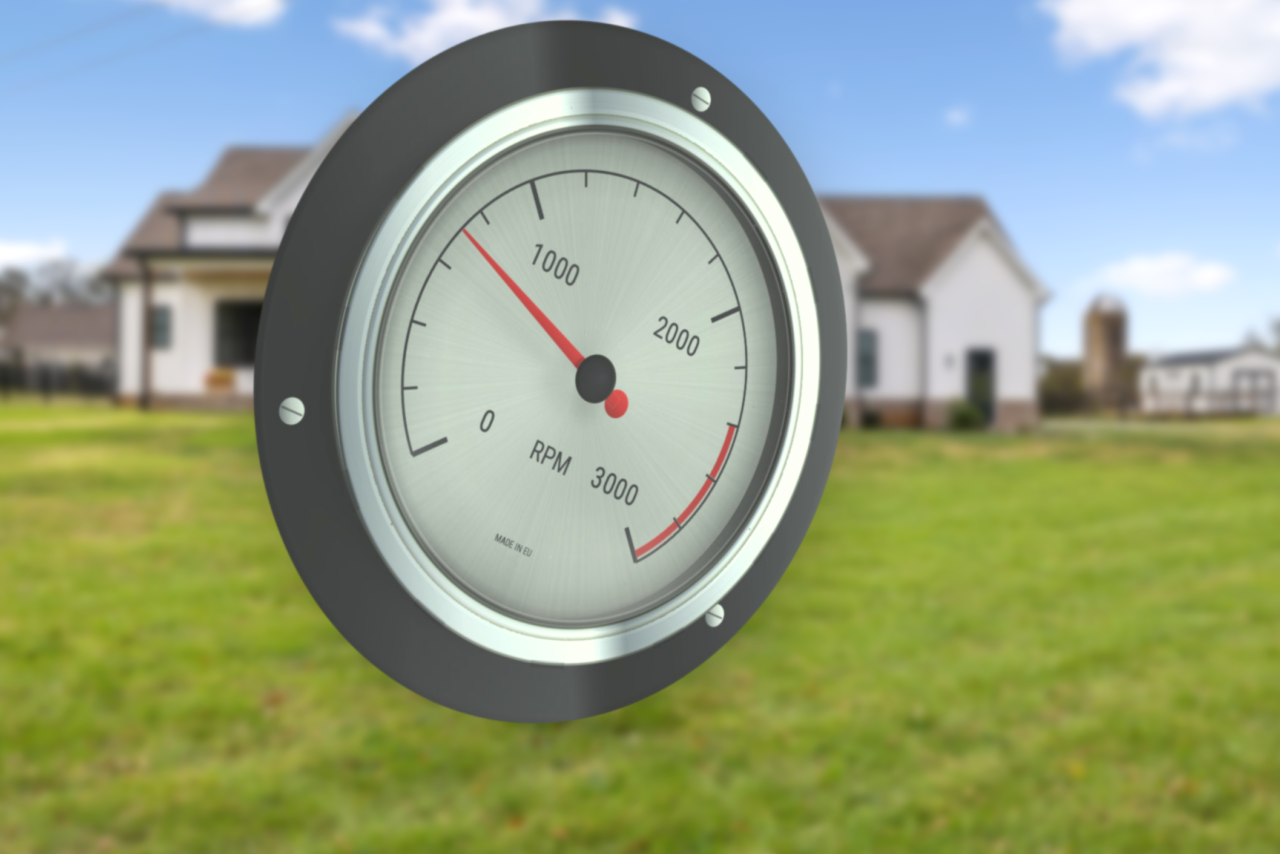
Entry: 700; rpm
